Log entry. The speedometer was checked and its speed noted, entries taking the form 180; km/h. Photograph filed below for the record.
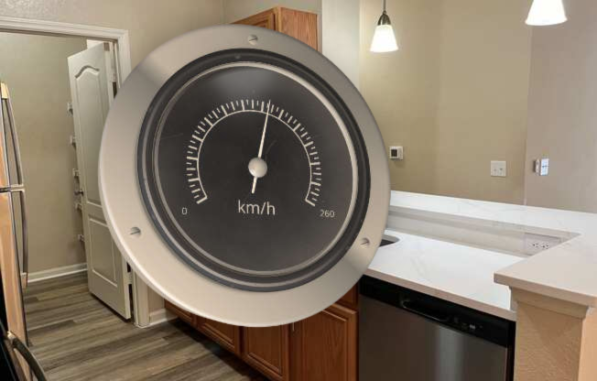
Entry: 145; km/h
